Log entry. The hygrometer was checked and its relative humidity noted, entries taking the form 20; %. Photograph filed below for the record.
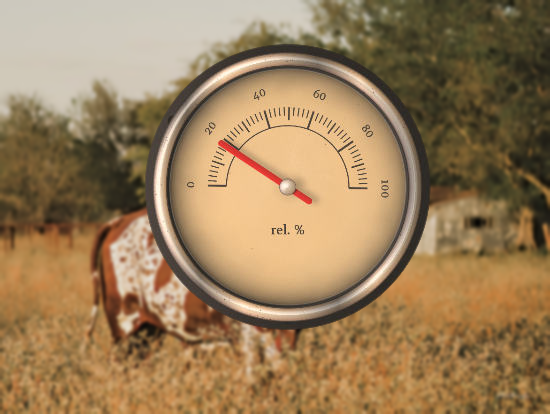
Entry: 18; %
